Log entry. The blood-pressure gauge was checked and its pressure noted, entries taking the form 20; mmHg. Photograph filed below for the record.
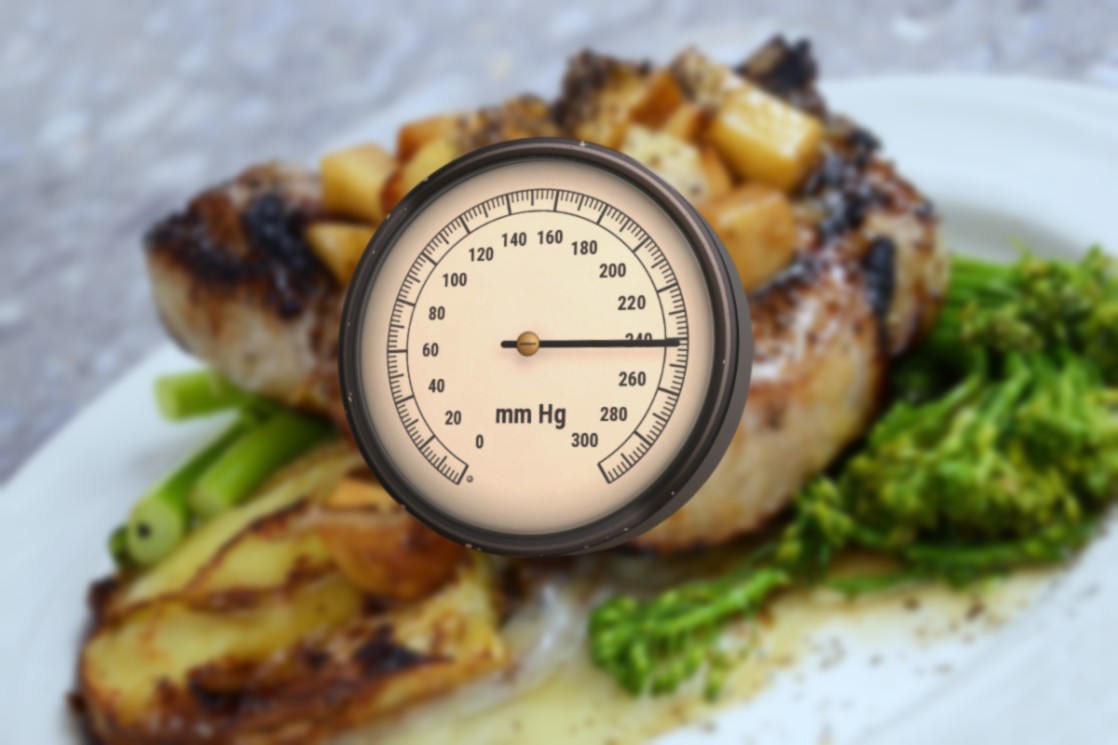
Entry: 242; mmHg
